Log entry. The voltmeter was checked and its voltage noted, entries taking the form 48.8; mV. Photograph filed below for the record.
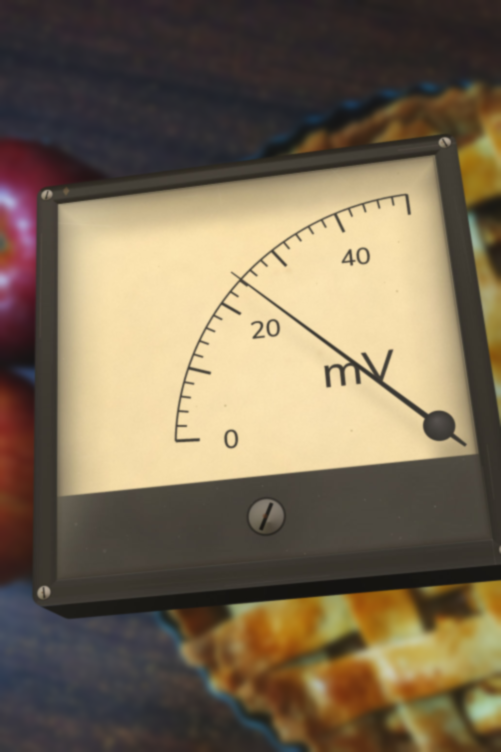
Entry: 24; mV
